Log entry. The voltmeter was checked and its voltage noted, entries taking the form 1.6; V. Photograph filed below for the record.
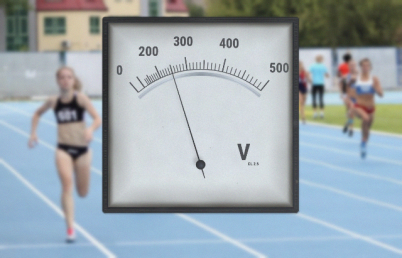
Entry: 250; V
